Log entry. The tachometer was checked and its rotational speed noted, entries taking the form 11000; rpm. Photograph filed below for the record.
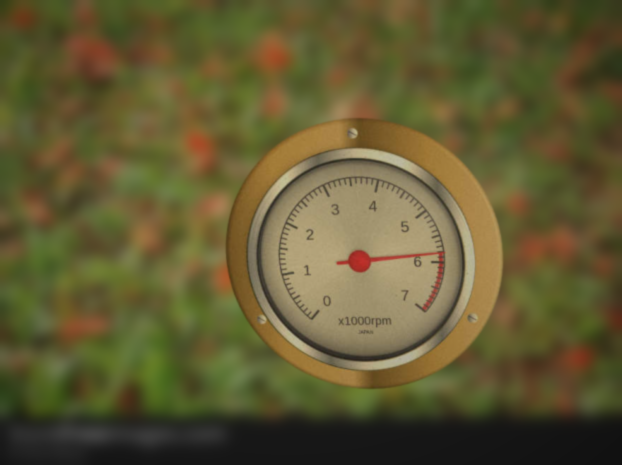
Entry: 5800; rpm
